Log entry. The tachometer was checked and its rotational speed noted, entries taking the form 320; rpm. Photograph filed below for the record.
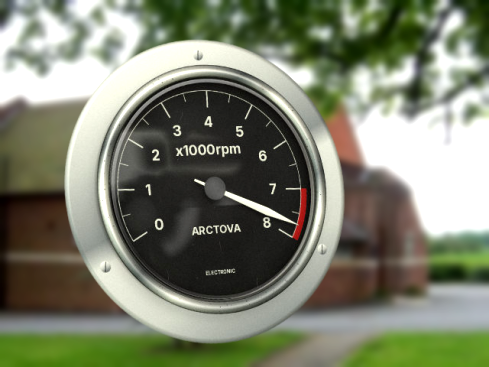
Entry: 7750; rpm
